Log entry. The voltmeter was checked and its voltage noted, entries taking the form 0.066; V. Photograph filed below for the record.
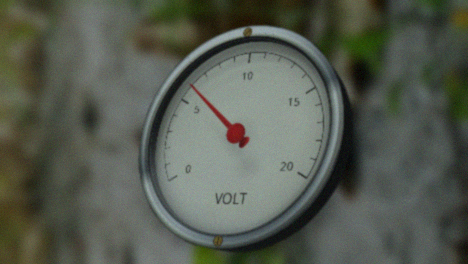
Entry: 6; V
